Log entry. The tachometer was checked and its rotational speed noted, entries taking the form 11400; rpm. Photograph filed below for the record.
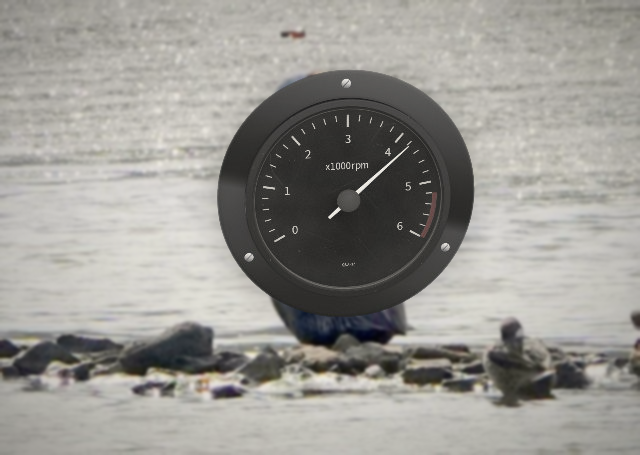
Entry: 4200; rpm
